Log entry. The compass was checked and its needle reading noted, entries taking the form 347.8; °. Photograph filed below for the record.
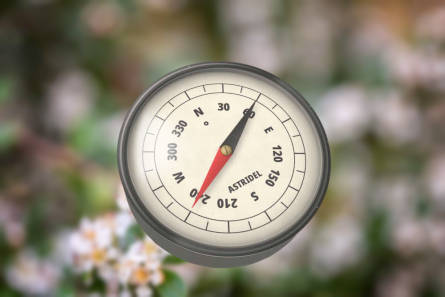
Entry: 240; °
